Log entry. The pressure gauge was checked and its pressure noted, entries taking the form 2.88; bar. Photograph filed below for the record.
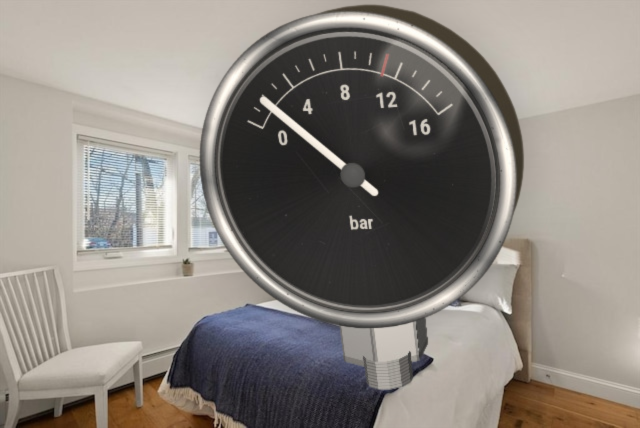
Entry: 2; bar
